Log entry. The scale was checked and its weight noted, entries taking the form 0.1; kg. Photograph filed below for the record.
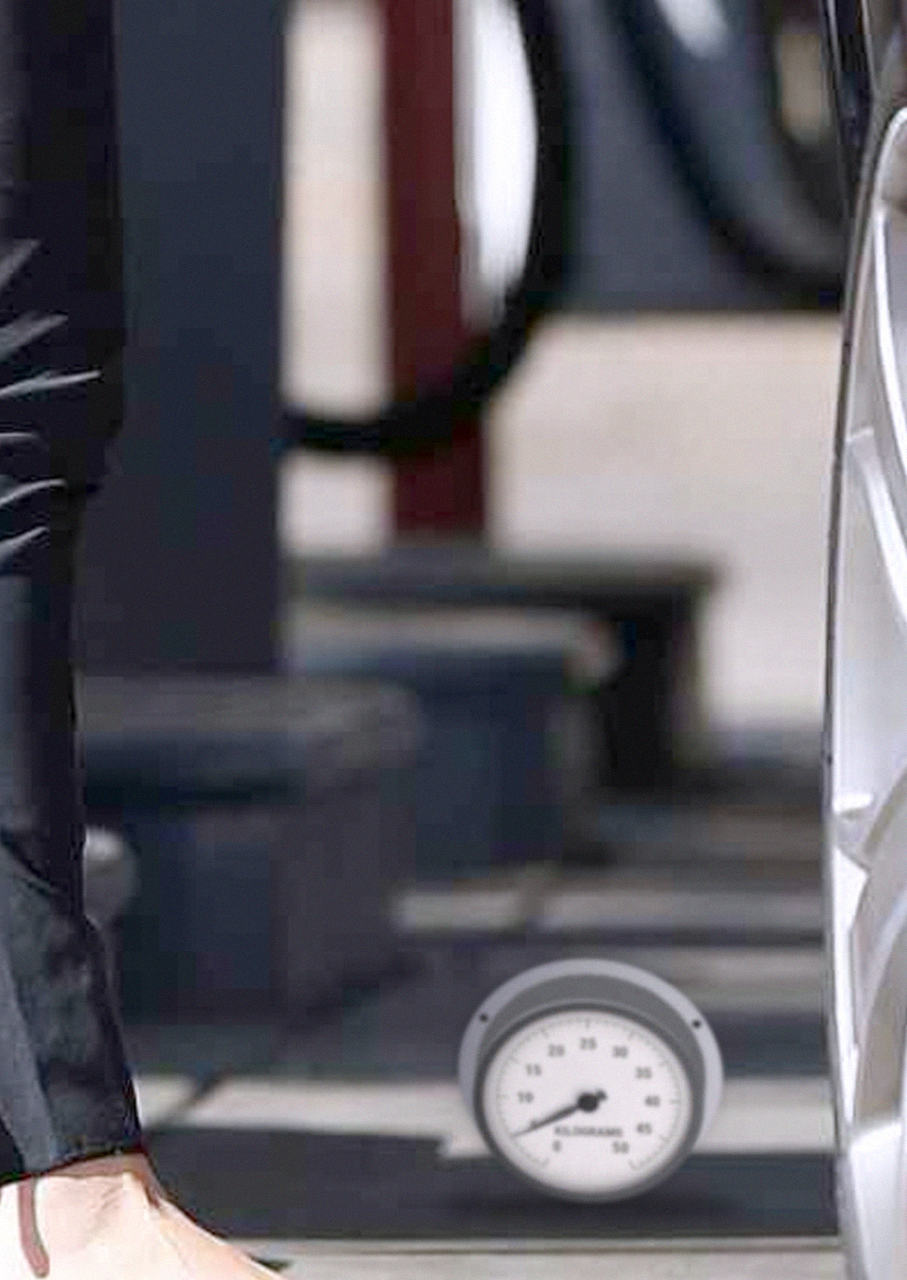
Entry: 5; kg
